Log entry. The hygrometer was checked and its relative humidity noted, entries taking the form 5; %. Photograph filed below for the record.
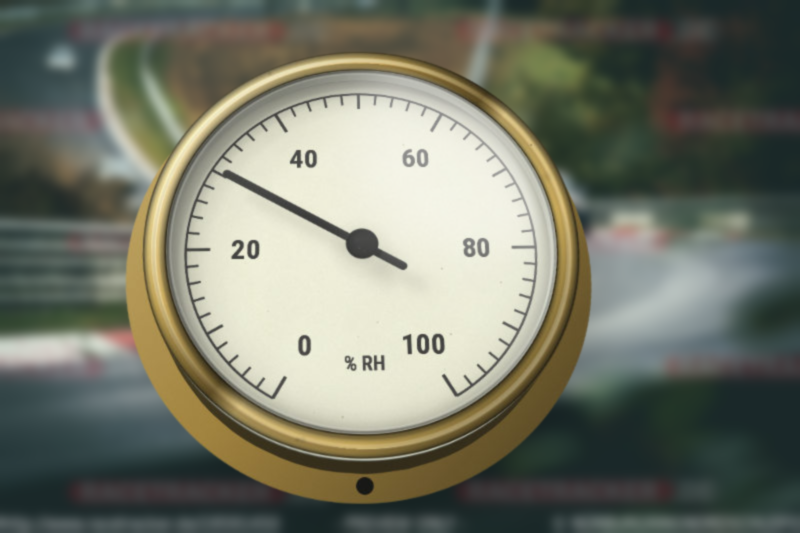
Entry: 30; %
